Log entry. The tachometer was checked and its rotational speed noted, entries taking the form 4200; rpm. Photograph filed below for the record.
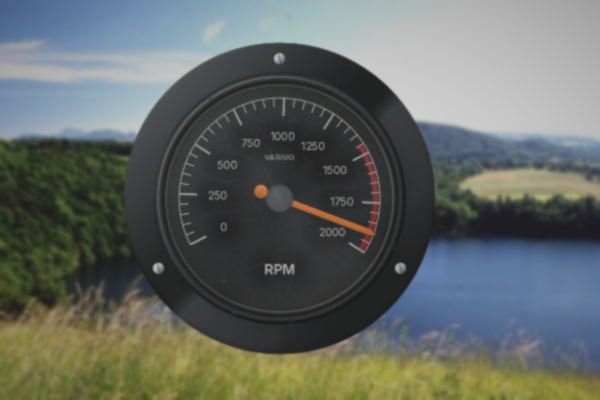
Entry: 1900; rpm
